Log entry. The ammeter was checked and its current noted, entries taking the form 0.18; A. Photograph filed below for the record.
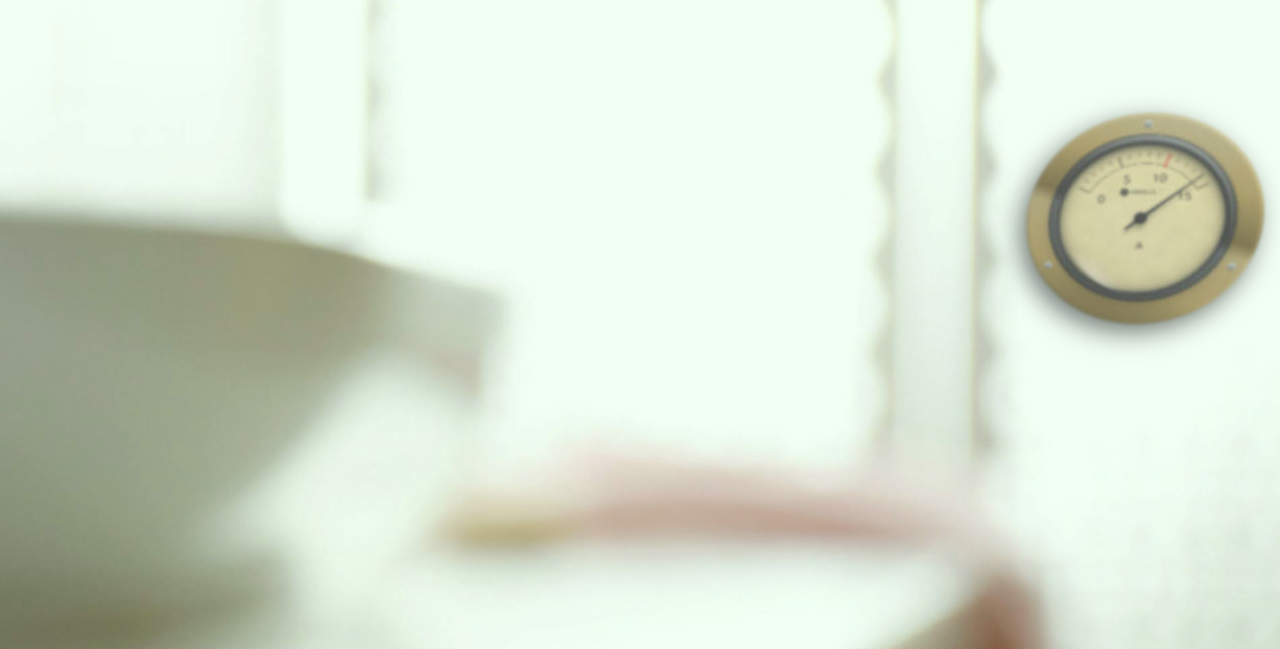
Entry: 14; A
